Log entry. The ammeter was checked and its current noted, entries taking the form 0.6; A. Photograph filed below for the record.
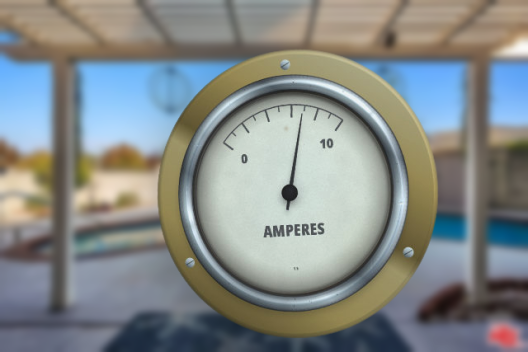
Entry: 7; A
